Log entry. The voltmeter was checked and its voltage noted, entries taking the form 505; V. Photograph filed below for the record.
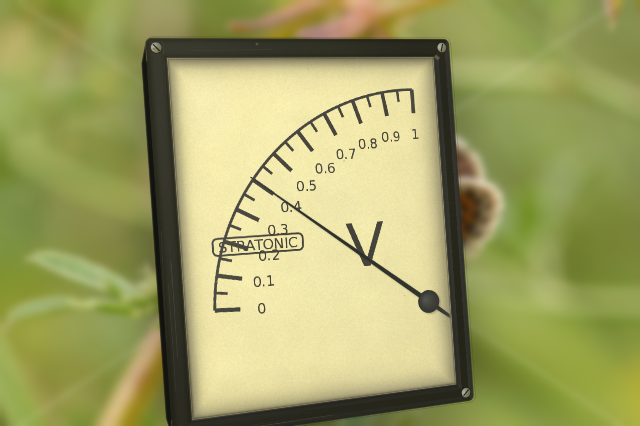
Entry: 0.4; V
